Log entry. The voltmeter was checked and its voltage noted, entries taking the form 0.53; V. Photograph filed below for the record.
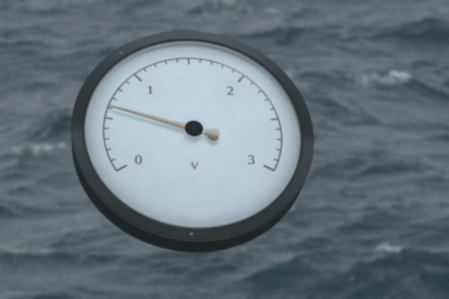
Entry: 0.6; V
